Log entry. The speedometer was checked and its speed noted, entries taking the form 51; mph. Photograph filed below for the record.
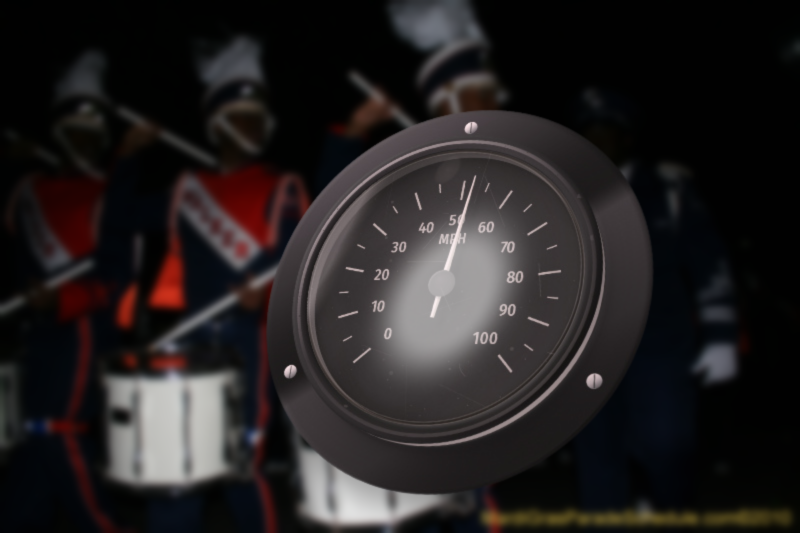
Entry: 52.5; mph
